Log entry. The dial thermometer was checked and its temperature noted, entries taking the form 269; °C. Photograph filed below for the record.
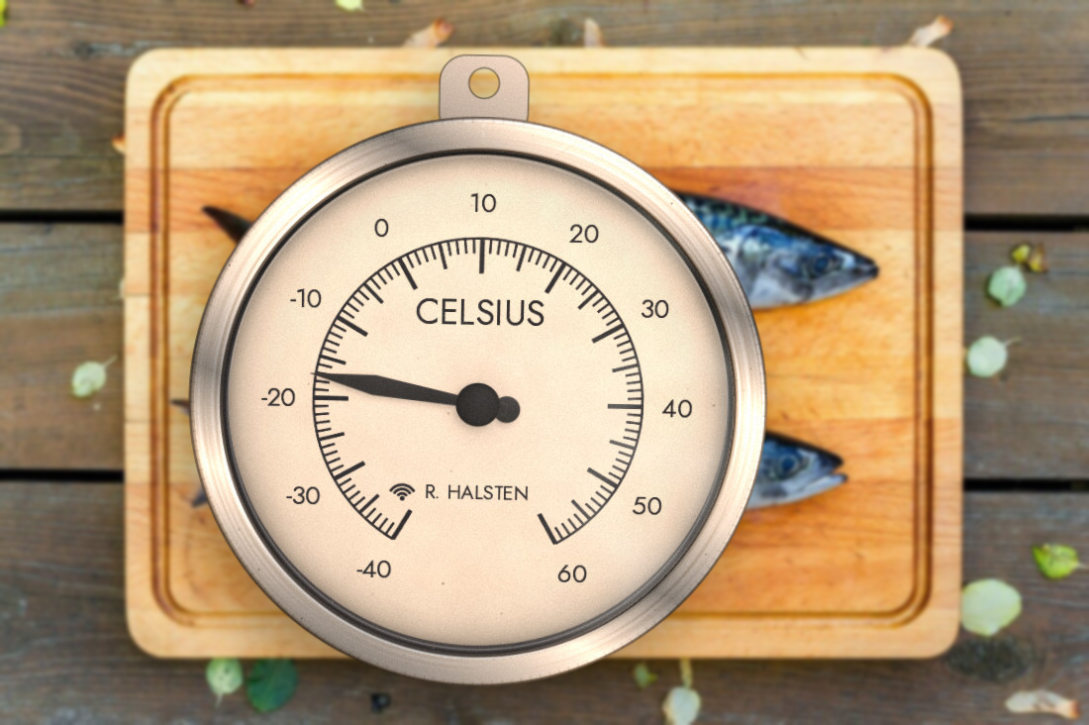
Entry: -17; °C
